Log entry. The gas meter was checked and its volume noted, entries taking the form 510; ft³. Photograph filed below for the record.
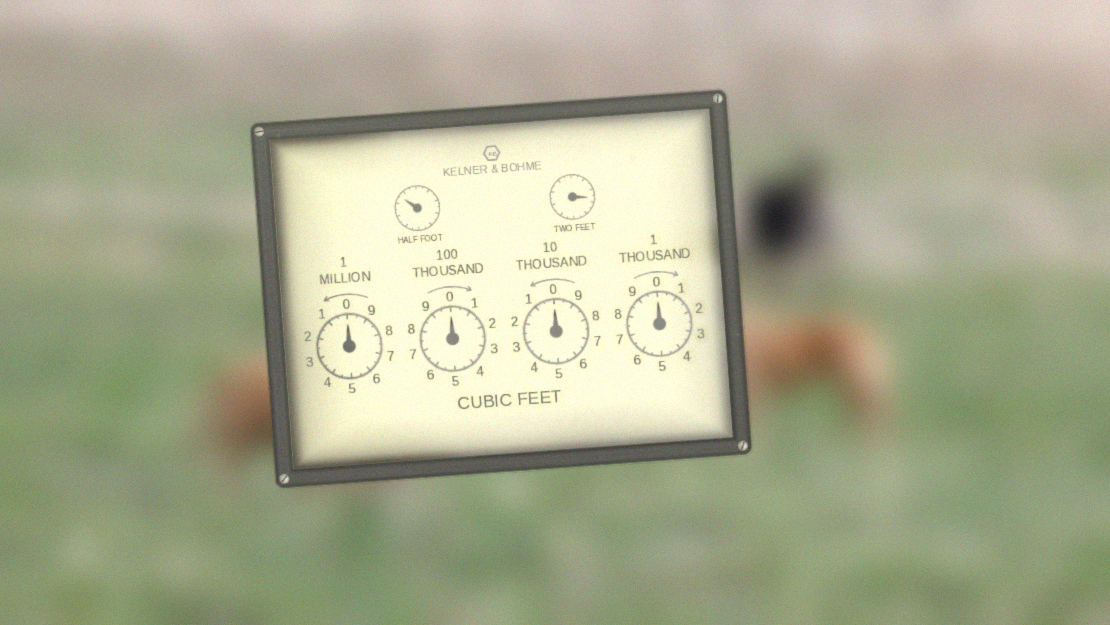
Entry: 0; ft³
